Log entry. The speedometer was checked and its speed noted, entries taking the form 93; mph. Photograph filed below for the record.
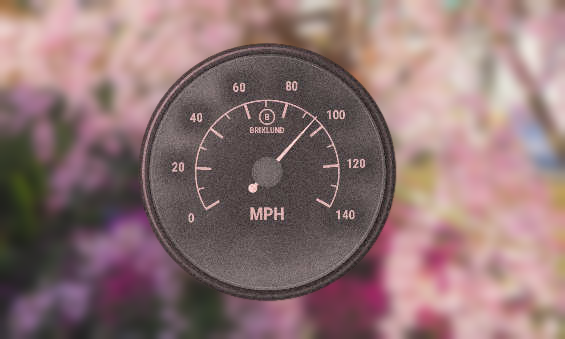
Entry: 95; mph
